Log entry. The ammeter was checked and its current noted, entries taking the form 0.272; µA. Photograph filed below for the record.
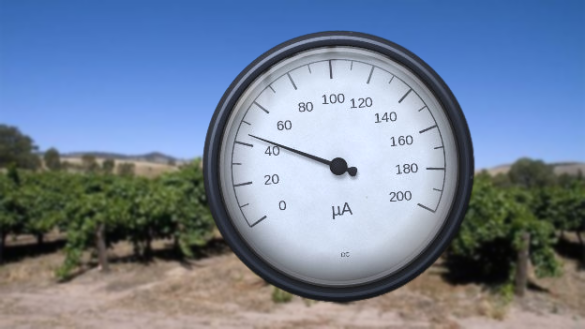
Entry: 45; µA
